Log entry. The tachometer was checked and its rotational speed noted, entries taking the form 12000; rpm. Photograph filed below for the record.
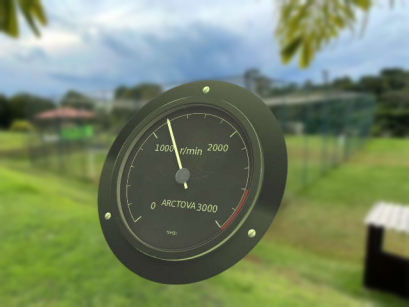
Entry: 1200; rpm
